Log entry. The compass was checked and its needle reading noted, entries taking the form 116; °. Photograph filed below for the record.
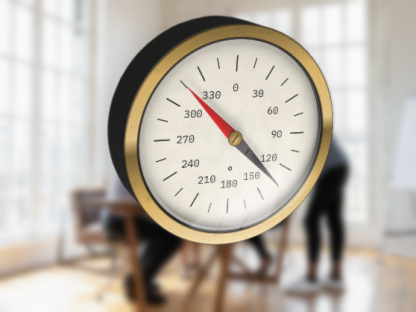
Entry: 315; °
